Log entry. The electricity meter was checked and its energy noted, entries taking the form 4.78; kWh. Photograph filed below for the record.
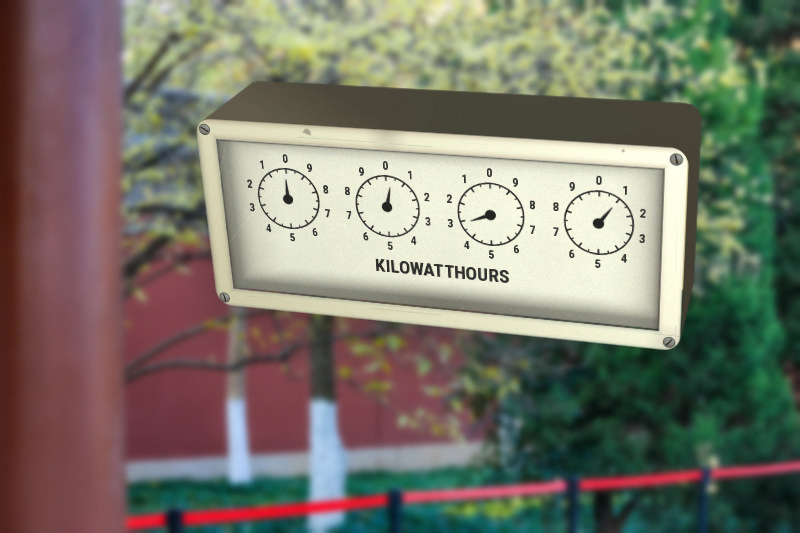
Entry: 31; kWh
